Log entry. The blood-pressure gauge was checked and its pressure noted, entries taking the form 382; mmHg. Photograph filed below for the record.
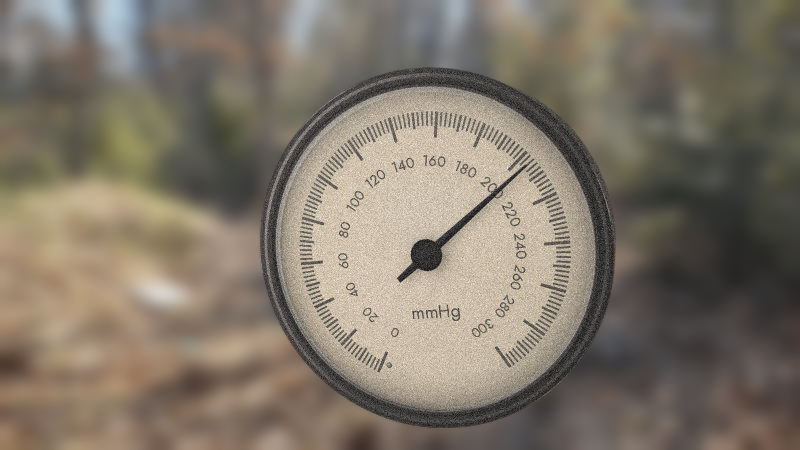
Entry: 204; mmHg
